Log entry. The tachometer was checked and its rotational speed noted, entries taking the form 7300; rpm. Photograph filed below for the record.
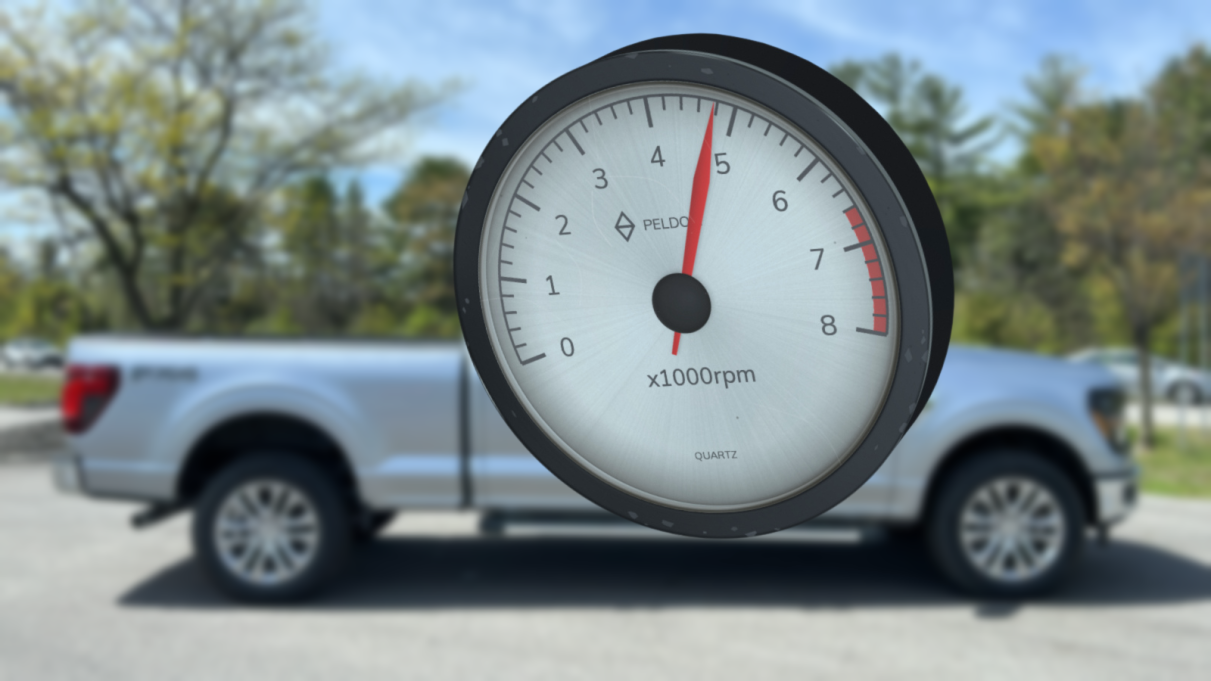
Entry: 4800; rpm
